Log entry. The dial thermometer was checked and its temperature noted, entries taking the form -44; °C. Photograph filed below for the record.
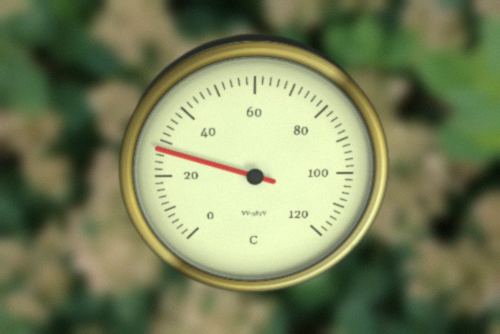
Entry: 28; °C
